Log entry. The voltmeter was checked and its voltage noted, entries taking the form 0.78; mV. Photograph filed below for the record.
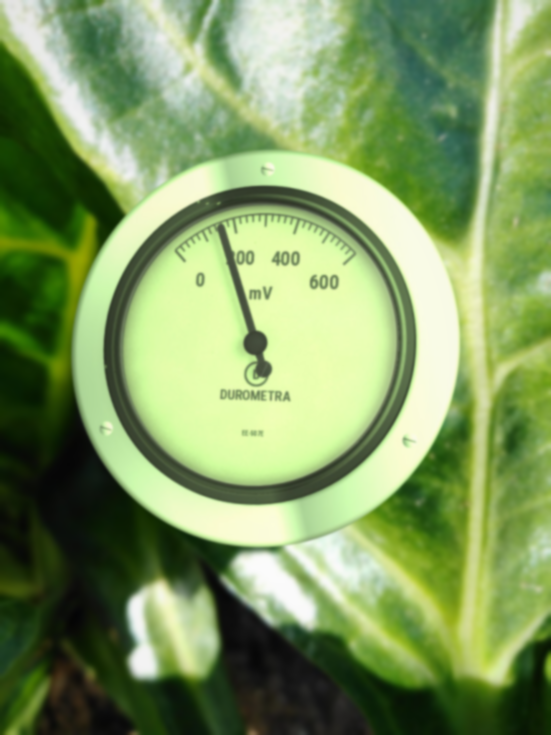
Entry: 160; mV
